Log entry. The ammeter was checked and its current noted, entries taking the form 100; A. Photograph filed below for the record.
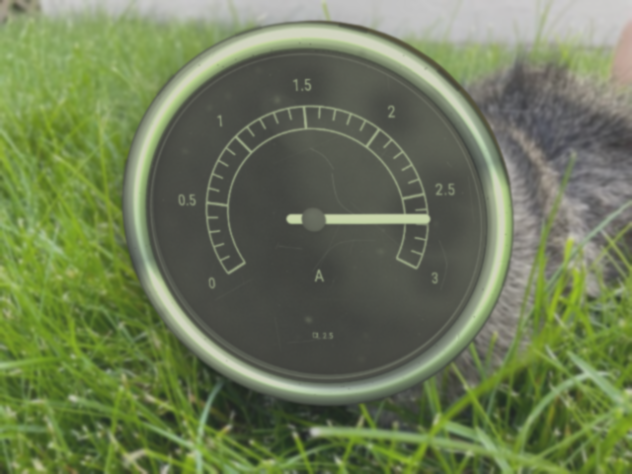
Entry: 2.65; A
